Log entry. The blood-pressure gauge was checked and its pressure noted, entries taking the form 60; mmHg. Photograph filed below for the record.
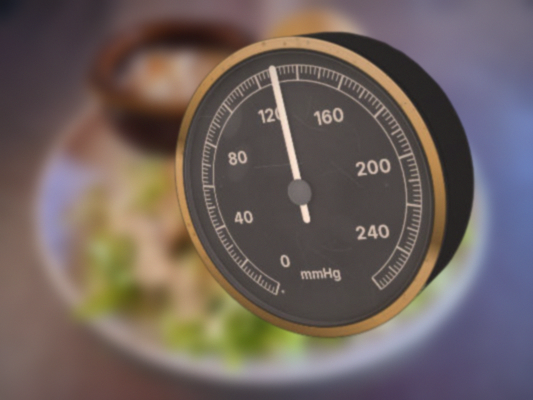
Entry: 130; mmHg
